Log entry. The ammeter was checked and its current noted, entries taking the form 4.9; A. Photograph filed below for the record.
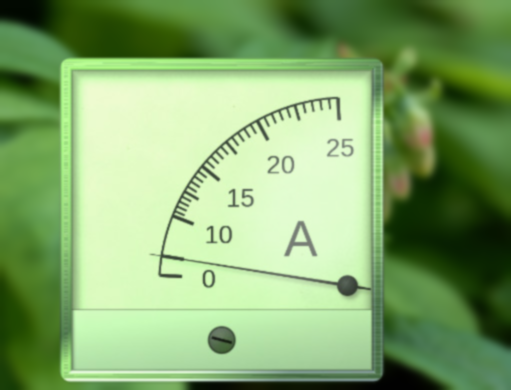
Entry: 5; A
